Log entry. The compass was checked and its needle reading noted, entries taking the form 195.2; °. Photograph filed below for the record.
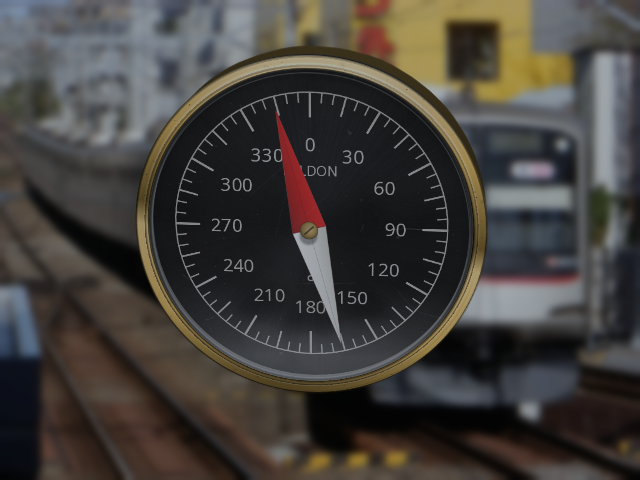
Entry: 345; °
